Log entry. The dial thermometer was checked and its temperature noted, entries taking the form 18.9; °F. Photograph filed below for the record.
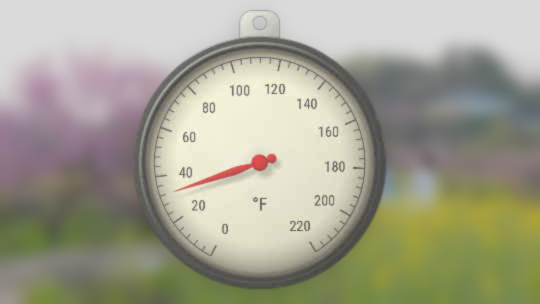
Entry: 32; °F
